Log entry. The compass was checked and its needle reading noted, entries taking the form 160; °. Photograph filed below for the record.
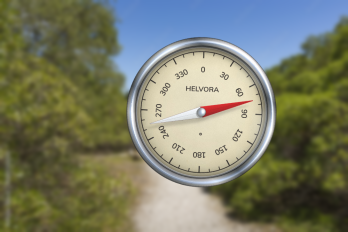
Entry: 75; °
